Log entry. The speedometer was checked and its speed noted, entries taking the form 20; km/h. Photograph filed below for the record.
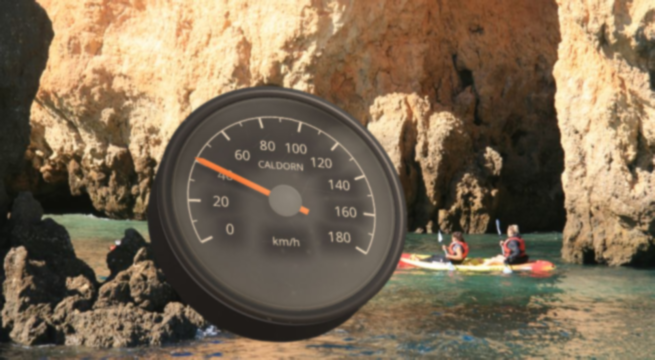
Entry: 40; km/h
